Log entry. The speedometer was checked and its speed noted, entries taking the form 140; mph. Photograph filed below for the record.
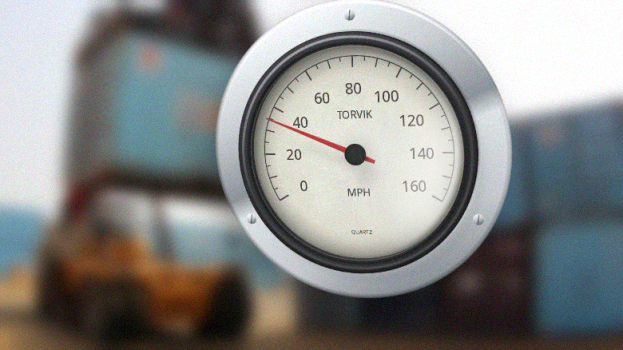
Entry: 35; mph
